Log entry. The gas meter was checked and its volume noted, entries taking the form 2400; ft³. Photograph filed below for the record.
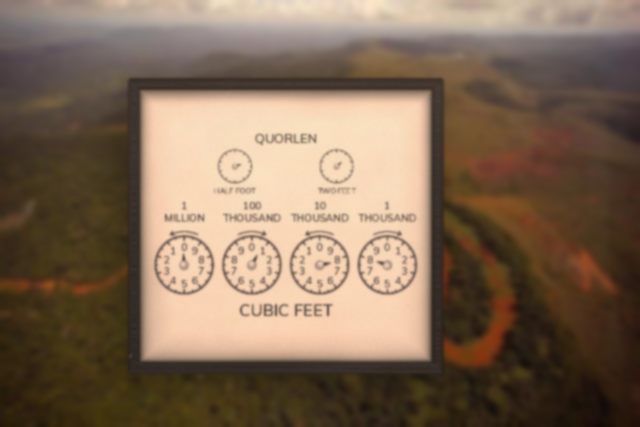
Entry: 7800; ft³
